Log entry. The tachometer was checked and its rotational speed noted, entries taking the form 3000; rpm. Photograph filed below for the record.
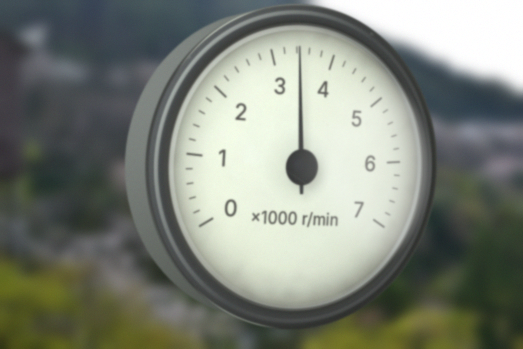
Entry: 3400; rpm
